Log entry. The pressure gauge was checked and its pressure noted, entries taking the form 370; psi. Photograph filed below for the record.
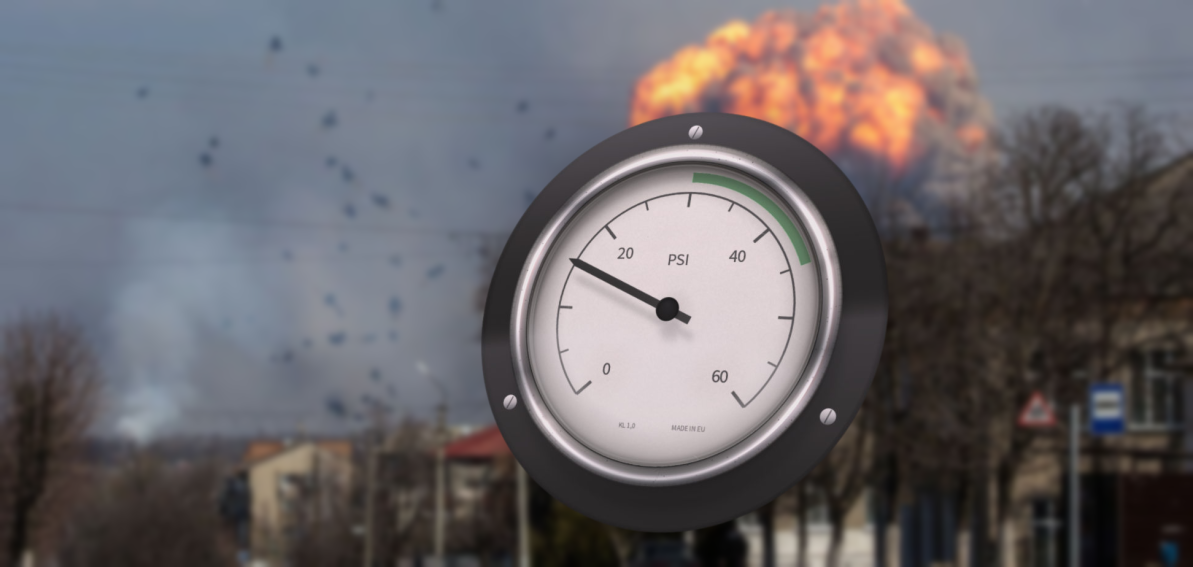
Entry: 15; psi
